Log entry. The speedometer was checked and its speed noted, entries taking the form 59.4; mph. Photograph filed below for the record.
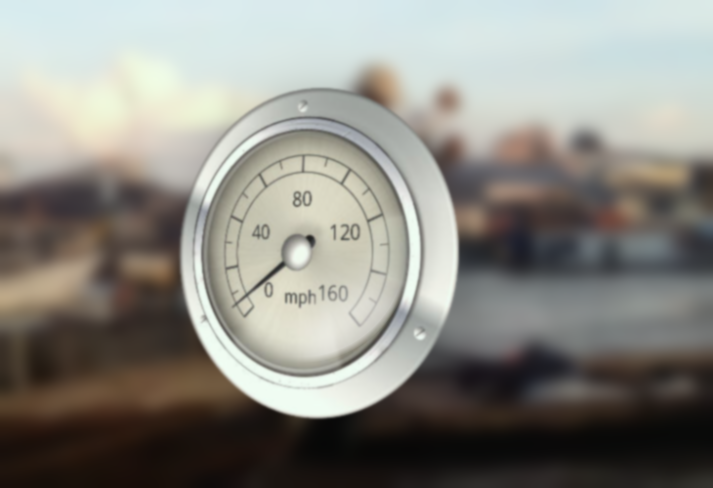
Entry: 5; mph
